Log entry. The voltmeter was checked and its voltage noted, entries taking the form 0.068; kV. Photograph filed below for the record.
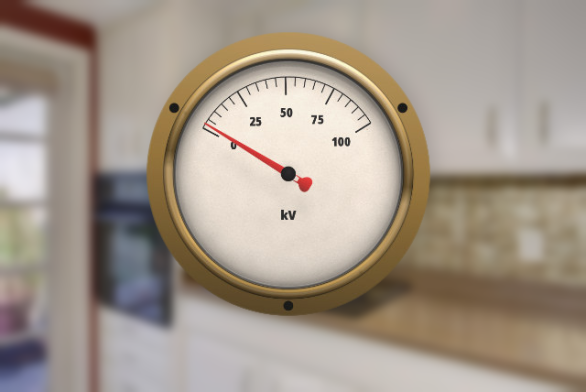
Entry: 2.5; kV
